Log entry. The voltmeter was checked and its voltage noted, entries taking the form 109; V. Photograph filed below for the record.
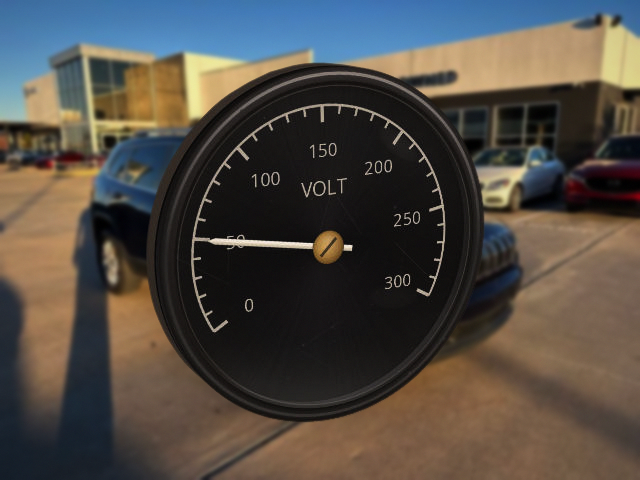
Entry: 50; V
